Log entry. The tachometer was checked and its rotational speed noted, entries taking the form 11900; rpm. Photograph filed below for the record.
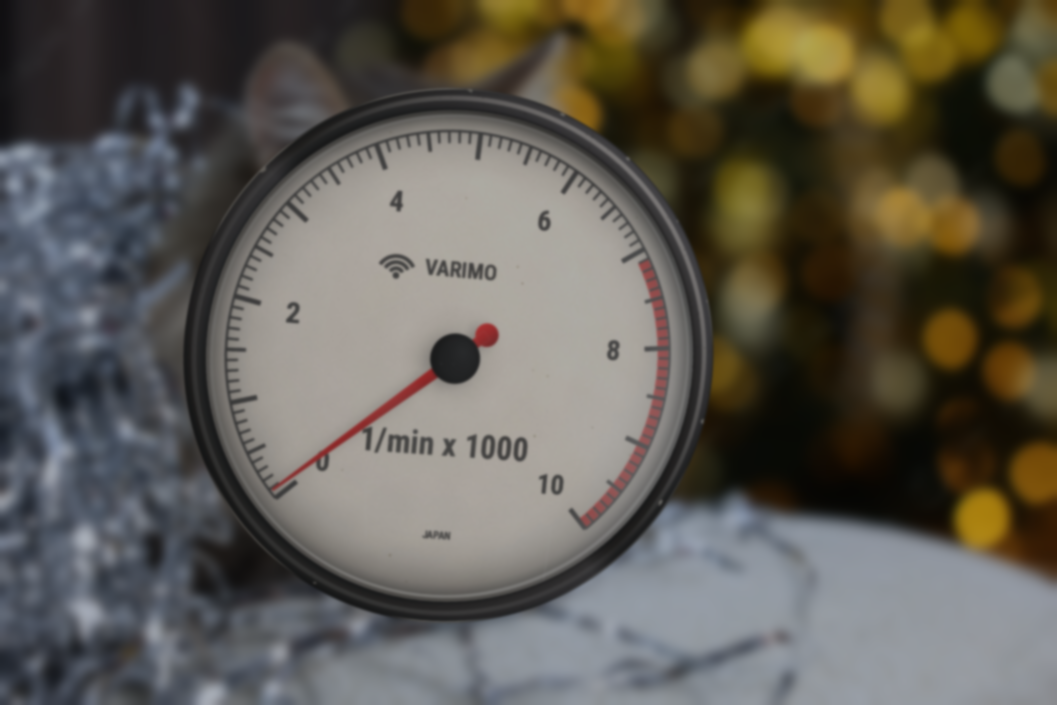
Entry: 100; rpm
